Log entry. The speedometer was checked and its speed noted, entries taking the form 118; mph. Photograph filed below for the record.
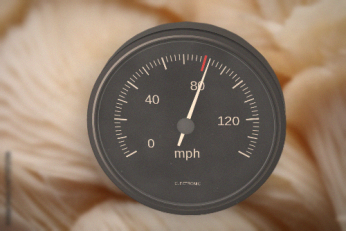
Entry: 82; mph
